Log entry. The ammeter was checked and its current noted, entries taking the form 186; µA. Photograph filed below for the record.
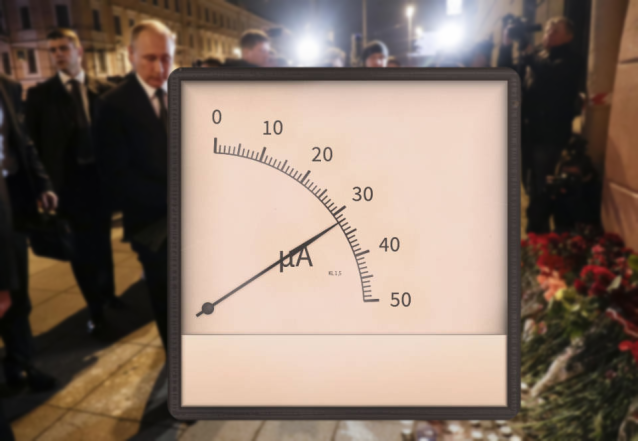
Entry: 32; µA
